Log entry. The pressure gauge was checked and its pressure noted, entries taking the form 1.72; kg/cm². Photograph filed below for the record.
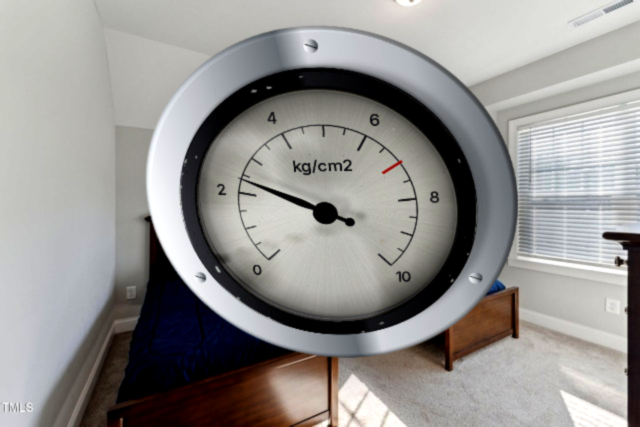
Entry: 2.5; kg/cm²
